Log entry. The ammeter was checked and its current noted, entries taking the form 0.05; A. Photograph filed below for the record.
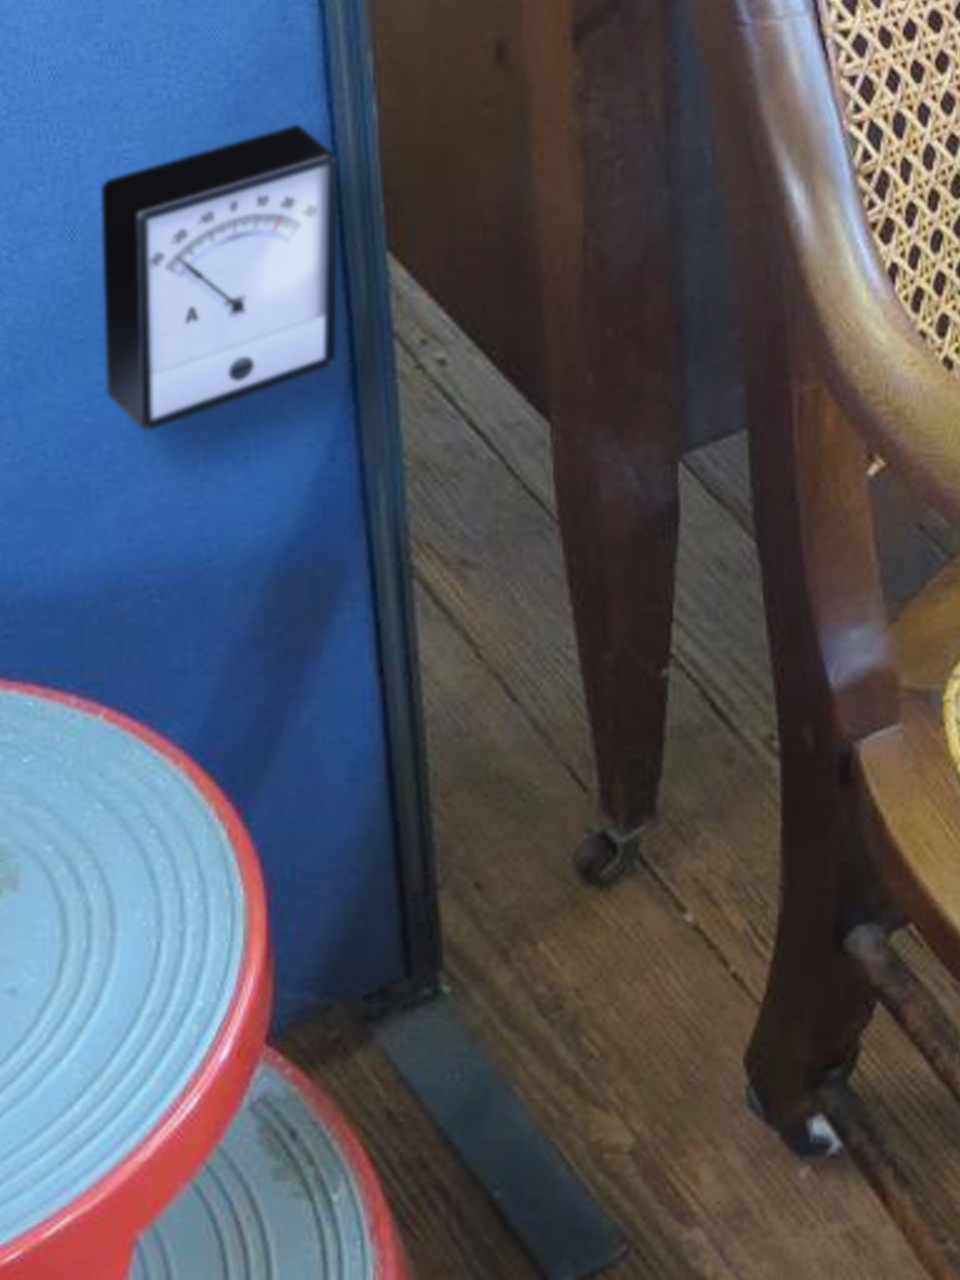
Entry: -25; A
